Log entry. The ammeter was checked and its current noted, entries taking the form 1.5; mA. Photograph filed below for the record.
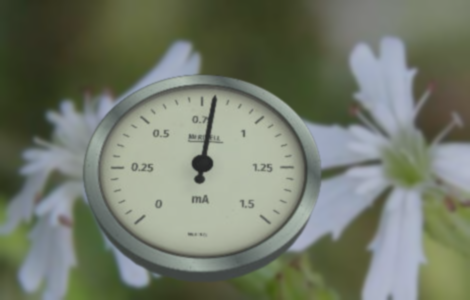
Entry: 0.8; mA
